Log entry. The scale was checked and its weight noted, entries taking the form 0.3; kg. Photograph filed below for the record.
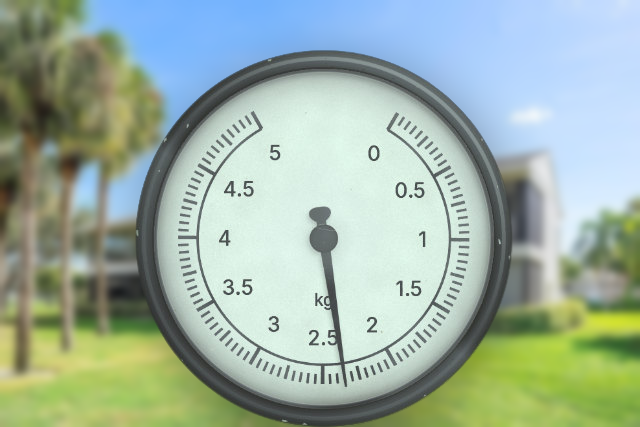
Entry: 2.35; kg
